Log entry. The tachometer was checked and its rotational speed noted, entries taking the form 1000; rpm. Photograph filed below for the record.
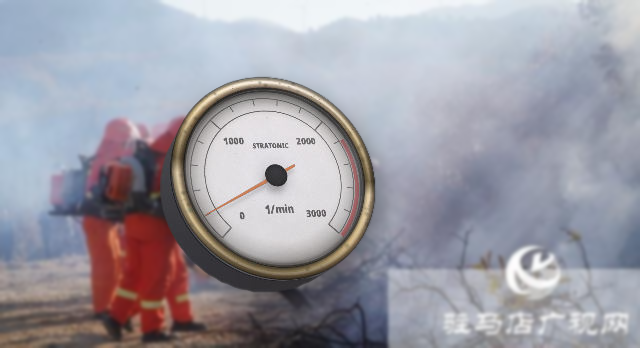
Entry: 200; rpm
